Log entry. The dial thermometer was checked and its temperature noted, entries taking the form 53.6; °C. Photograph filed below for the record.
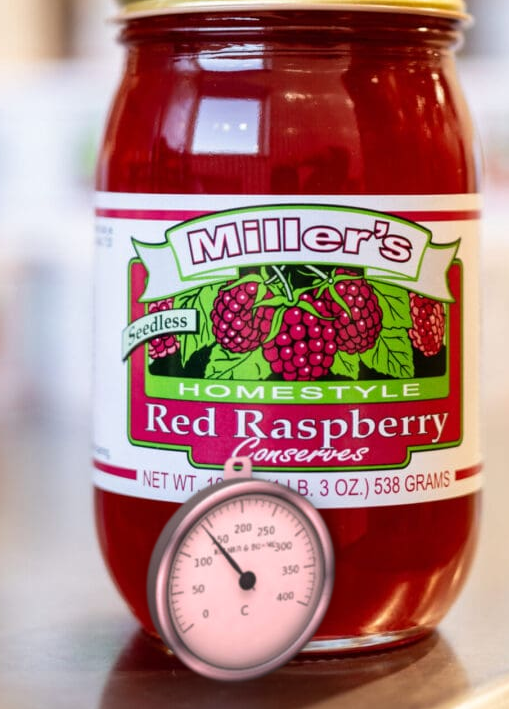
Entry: 140; °C
